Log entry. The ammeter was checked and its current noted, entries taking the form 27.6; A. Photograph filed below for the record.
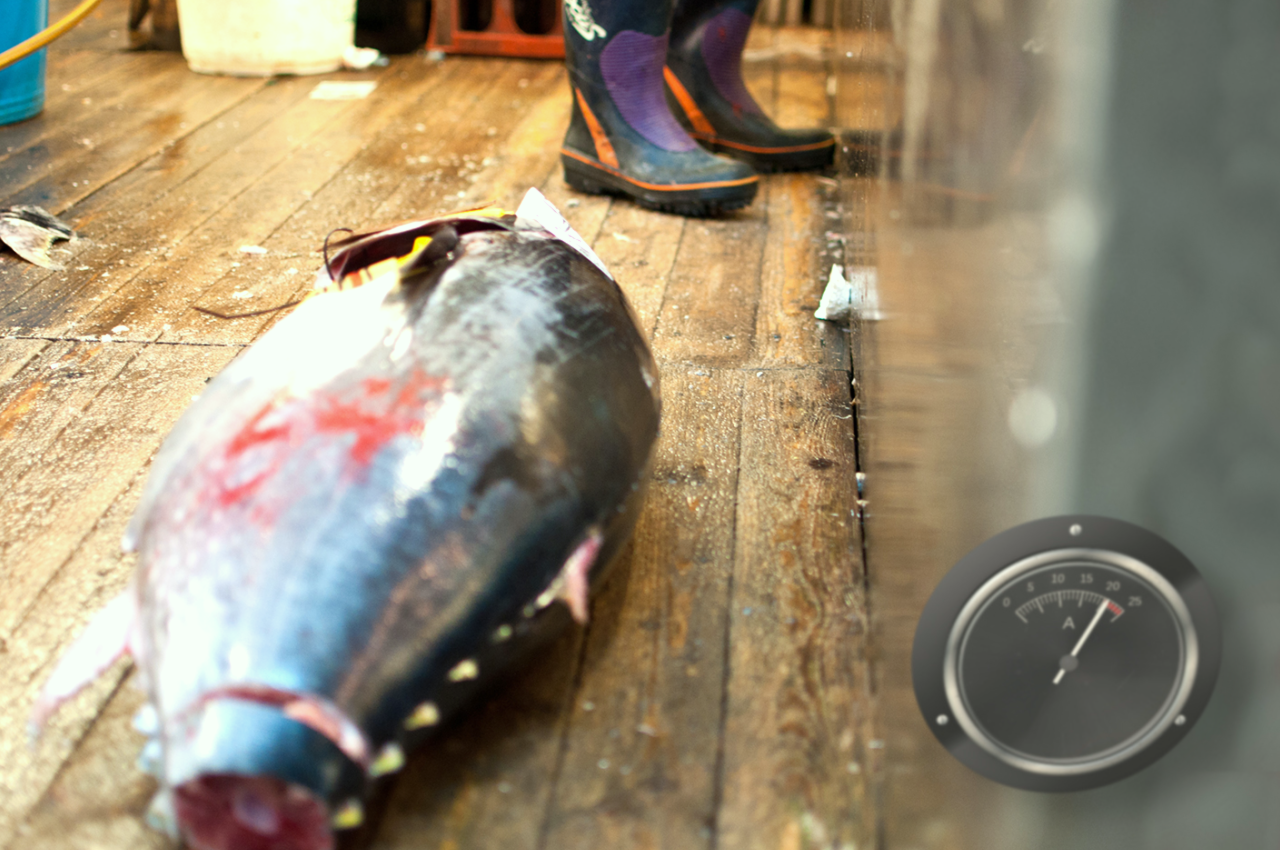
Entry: 20; A
